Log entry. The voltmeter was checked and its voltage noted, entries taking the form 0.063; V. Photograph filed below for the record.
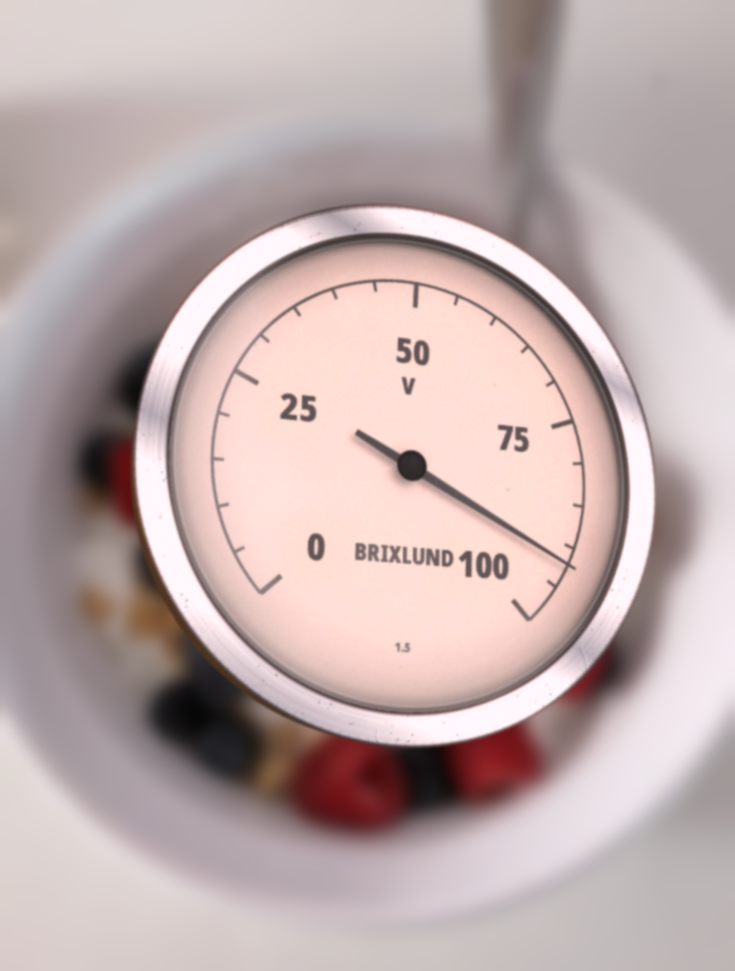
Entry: 92.5; V
